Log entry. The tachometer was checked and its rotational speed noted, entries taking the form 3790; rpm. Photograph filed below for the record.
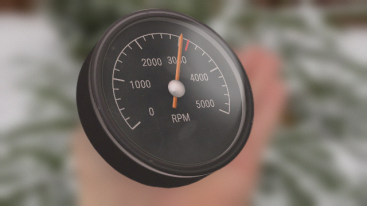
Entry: 3000; rpm
